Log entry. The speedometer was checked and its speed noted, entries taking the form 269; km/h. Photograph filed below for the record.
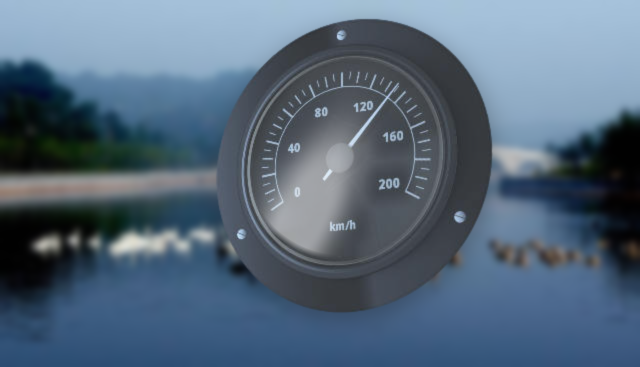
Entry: 135; km/h
